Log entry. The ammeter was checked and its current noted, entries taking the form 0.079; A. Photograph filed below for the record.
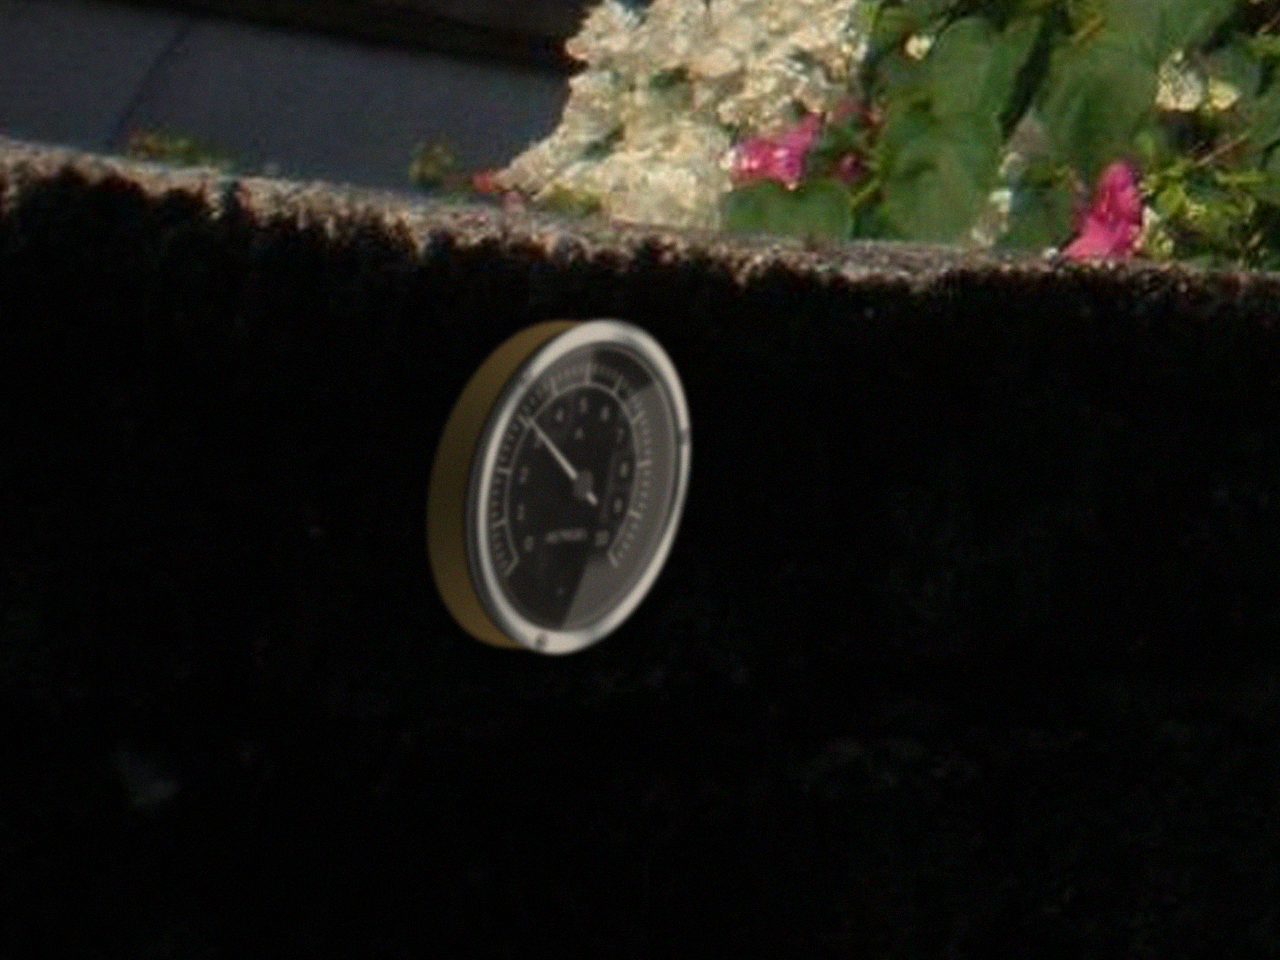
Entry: 3; A
